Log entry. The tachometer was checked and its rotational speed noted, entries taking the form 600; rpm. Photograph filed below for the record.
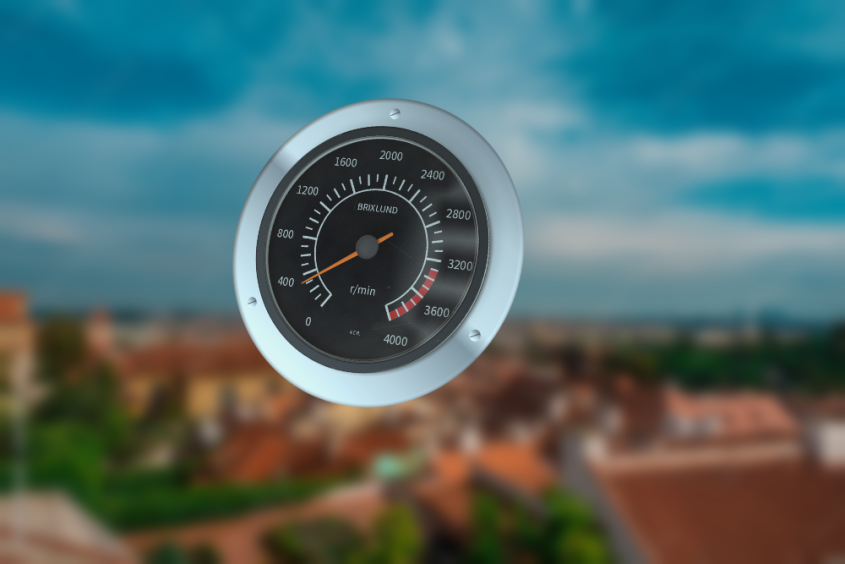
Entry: 300; rpm
